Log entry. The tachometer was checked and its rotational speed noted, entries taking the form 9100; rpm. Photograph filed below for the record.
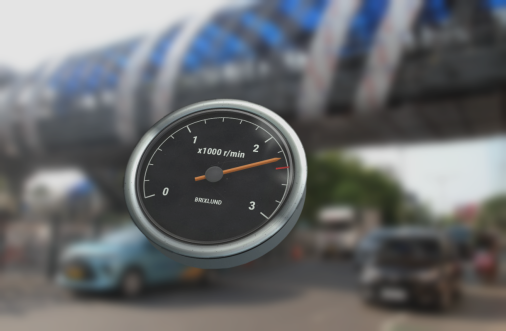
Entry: 2300; rpm
